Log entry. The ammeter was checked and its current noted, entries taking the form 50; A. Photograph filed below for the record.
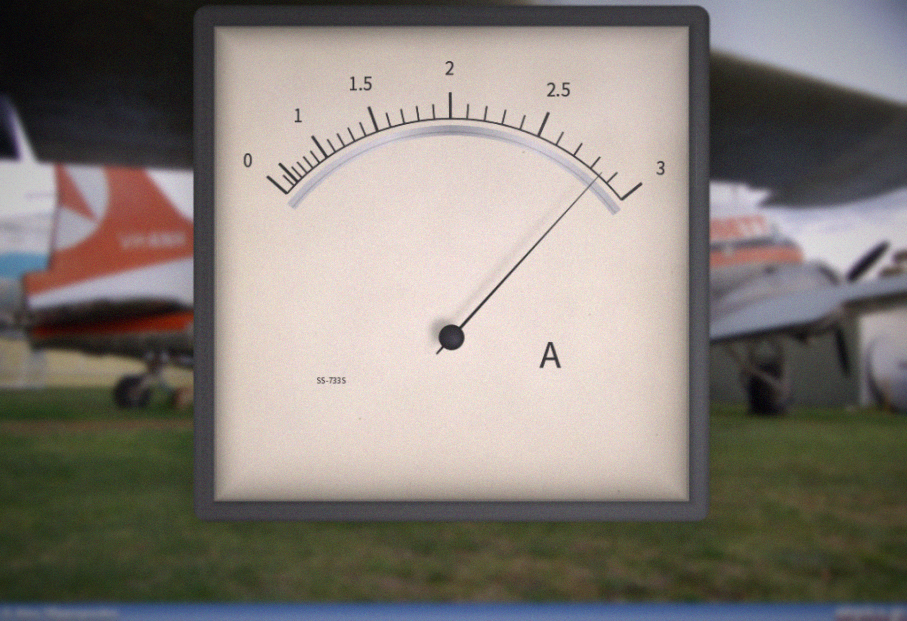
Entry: 2.85; A
